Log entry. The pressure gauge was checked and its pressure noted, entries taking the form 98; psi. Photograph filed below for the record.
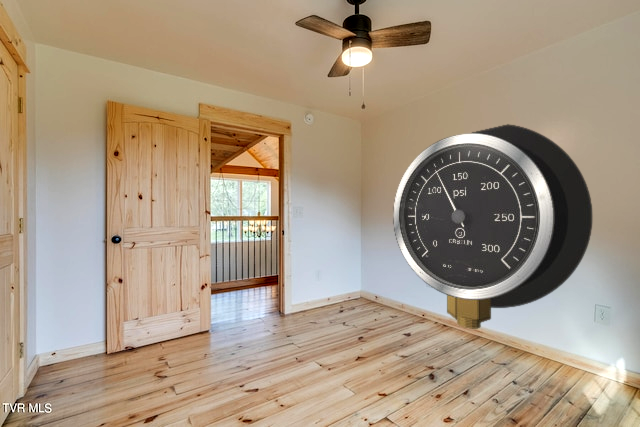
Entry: 120; psi
